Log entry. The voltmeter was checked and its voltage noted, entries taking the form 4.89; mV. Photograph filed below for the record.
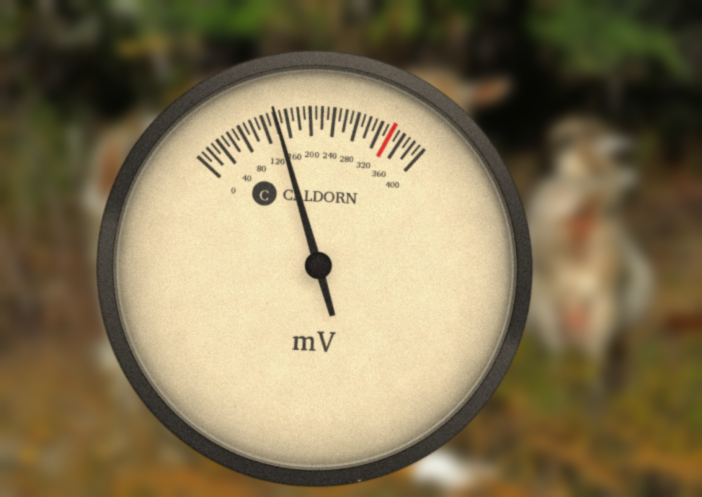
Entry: 140; mV
